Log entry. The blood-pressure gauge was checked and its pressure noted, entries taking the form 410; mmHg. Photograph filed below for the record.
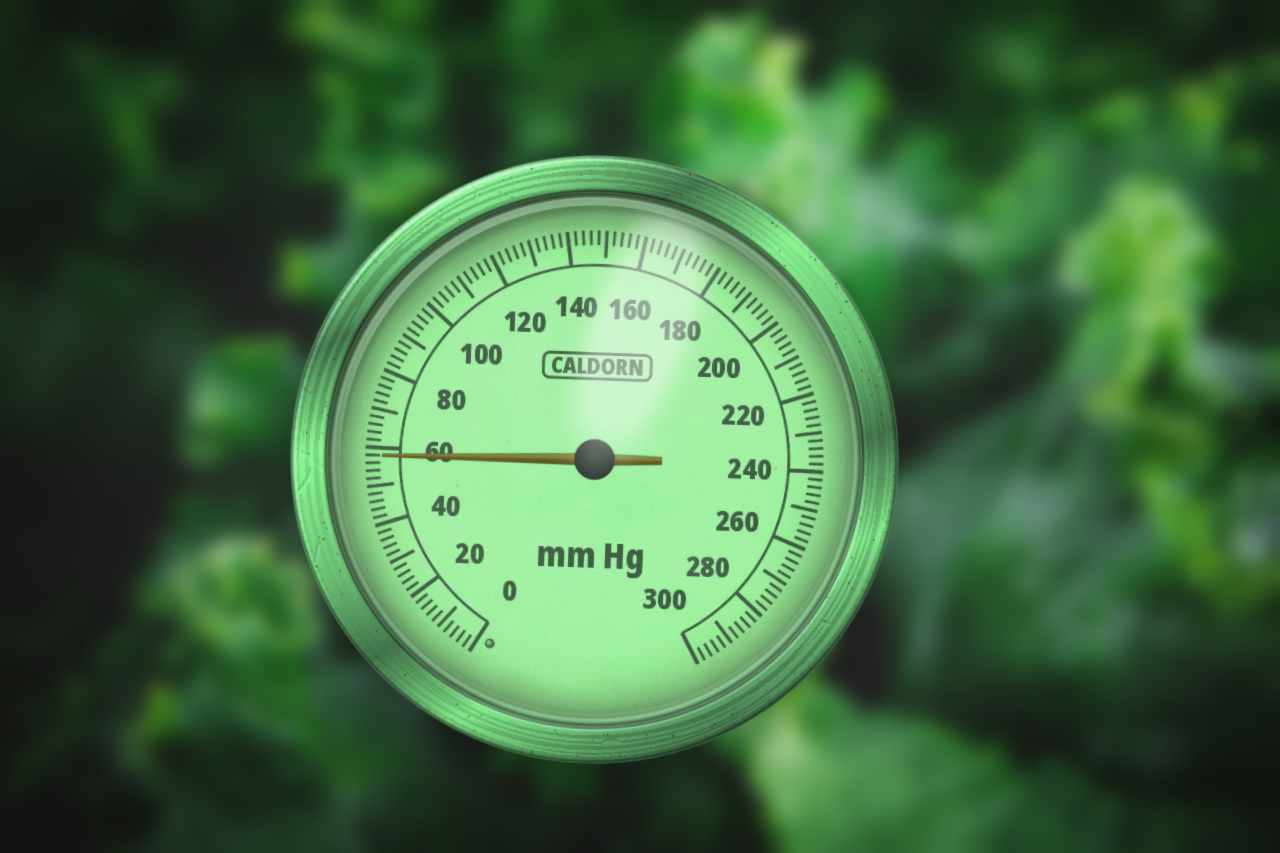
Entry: 58; mmHg
